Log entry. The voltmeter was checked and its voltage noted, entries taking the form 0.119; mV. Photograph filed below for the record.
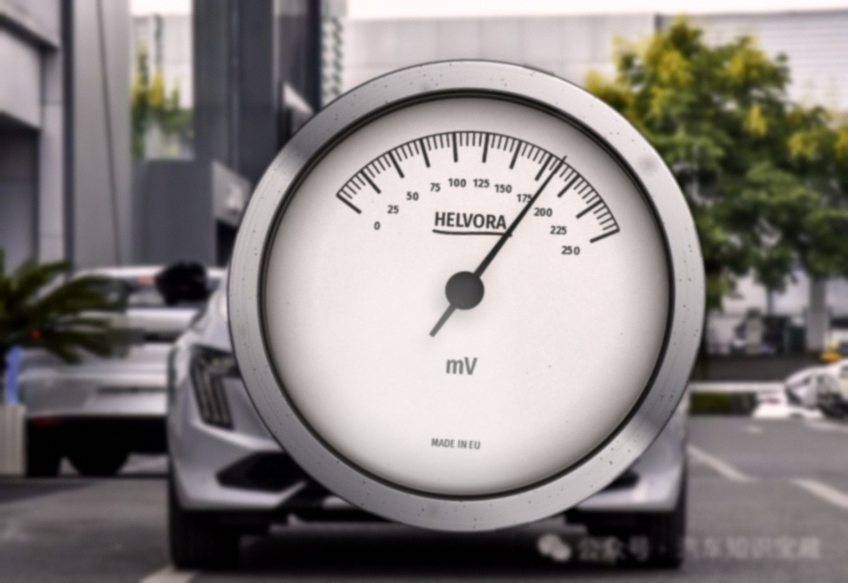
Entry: 185; mV
